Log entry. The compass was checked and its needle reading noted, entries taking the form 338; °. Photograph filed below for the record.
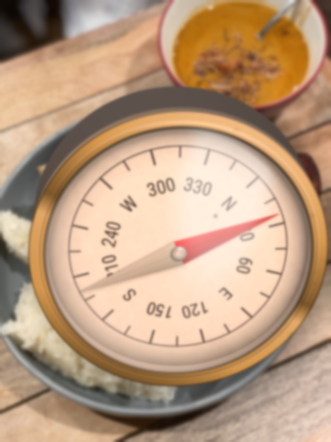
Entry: 22.5; °
